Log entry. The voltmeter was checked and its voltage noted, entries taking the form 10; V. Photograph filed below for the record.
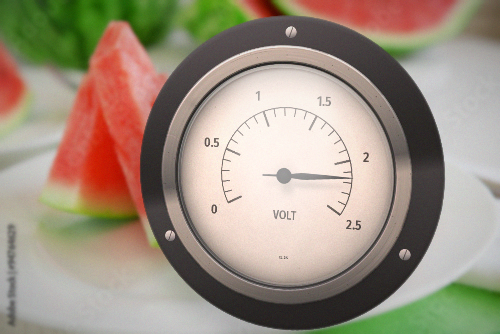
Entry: 2.15; V
